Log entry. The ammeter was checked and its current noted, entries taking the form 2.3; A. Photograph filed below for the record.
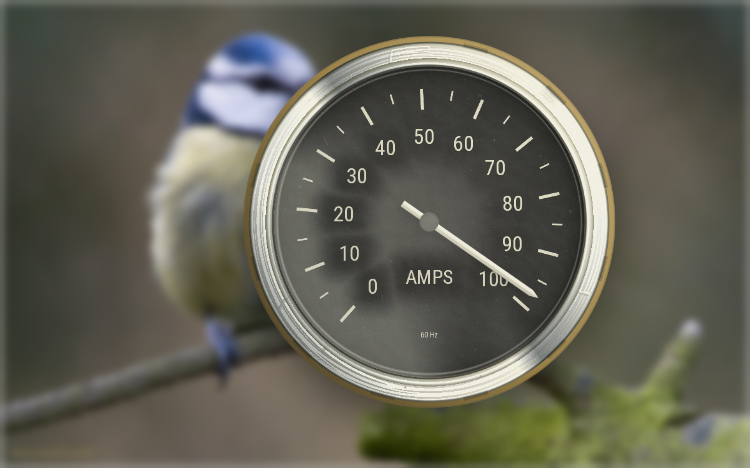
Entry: 97.5; A
